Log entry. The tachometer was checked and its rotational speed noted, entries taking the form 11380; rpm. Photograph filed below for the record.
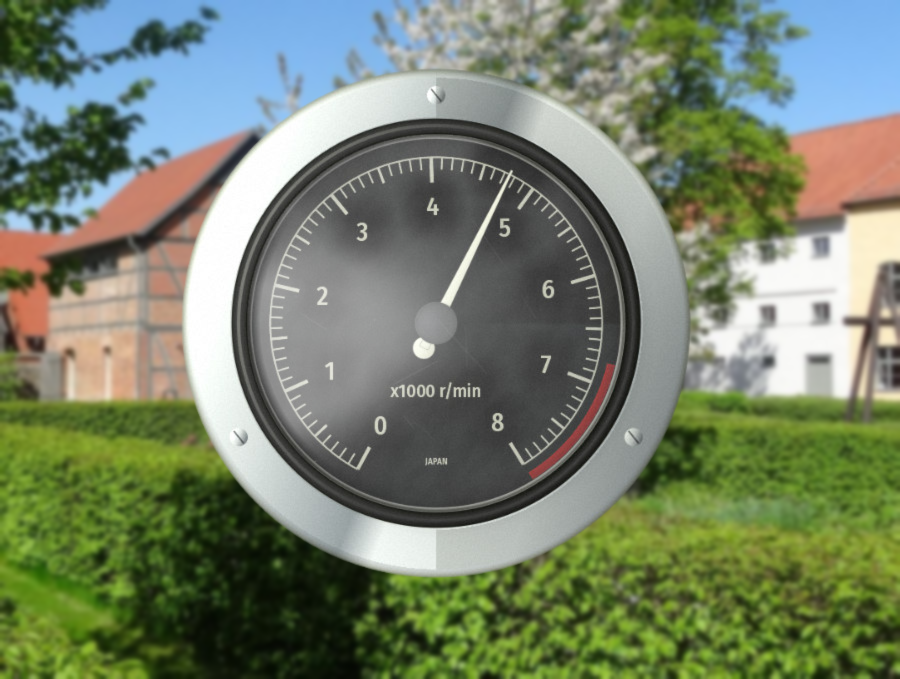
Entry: 4750; rpm
